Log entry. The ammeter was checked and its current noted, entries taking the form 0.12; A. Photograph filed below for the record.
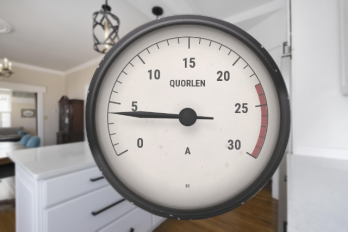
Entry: 4; A
